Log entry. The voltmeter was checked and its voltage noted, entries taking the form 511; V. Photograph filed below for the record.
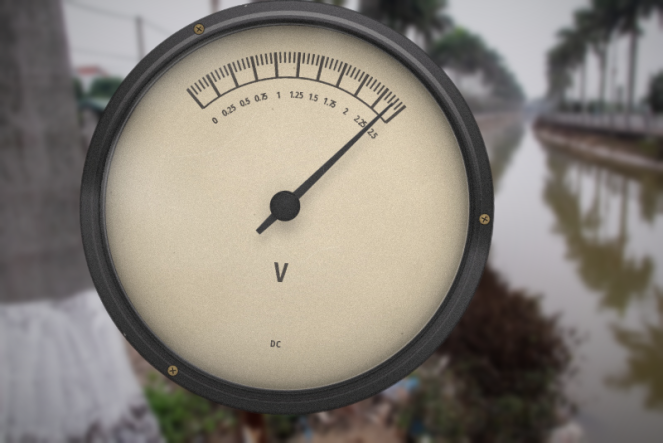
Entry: 2.4; V
